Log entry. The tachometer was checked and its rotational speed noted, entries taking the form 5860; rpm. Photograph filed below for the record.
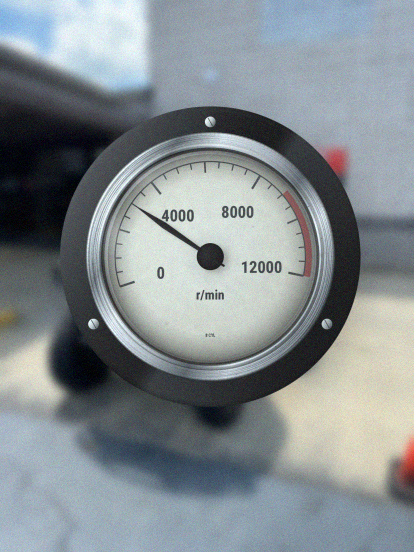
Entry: 3000; rpm
